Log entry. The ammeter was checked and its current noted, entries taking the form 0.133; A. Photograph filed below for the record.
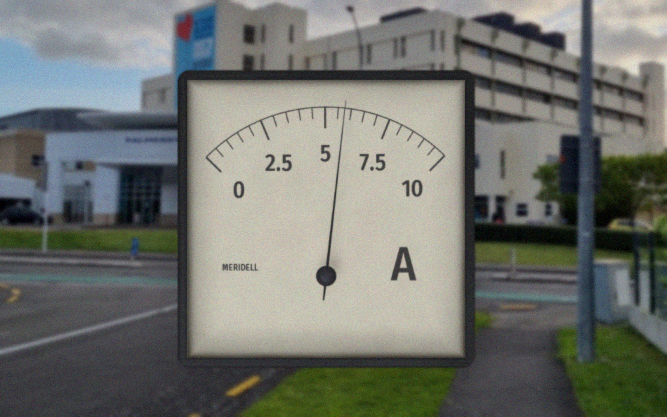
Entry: 5.75; A
